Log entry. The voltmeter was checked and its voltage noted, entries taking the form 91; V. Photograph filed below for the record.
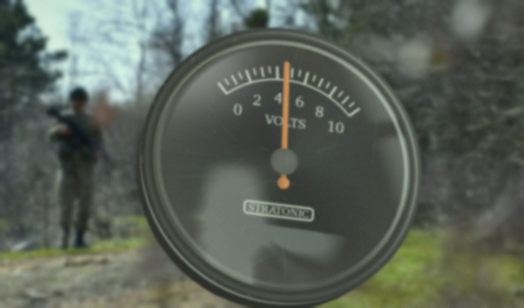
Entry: 4.5; V
